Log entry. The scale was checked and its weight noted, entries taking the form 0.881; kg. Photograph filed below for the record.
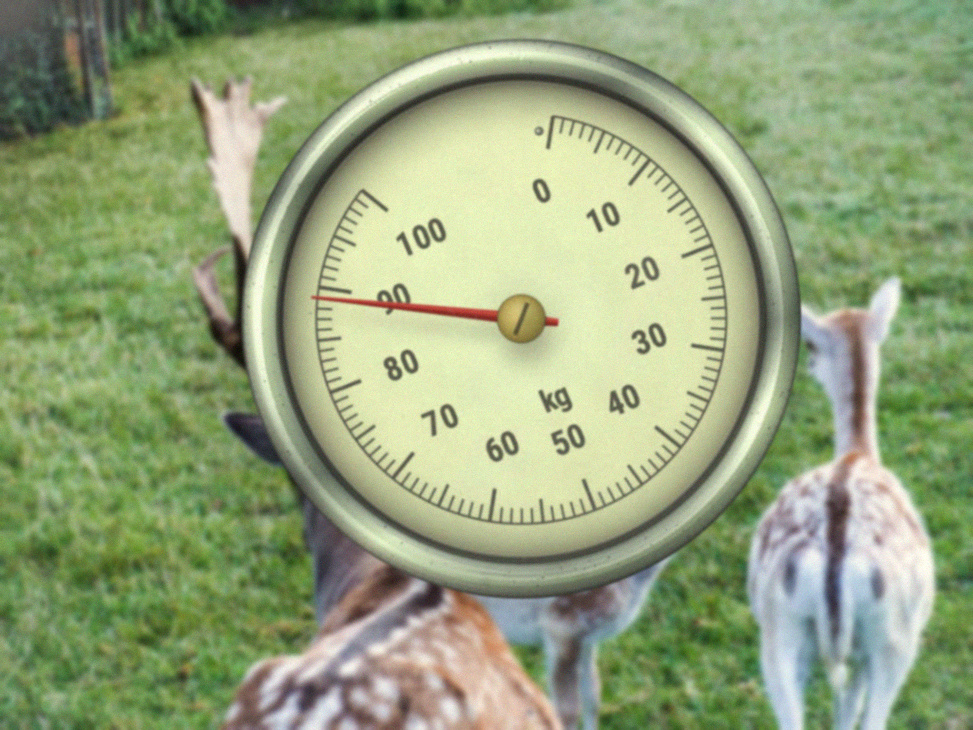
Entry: 89; kg
